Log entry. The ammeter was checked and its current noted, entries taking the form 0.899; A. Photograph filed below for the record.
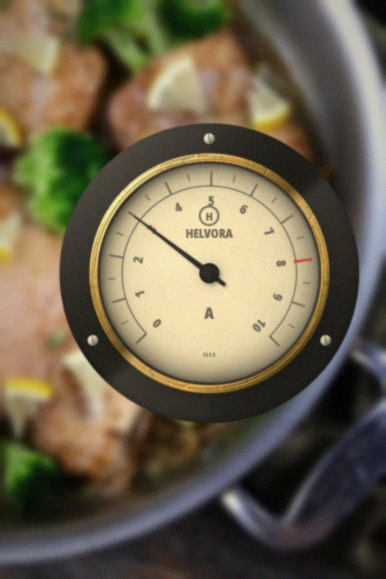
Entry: 3; A
